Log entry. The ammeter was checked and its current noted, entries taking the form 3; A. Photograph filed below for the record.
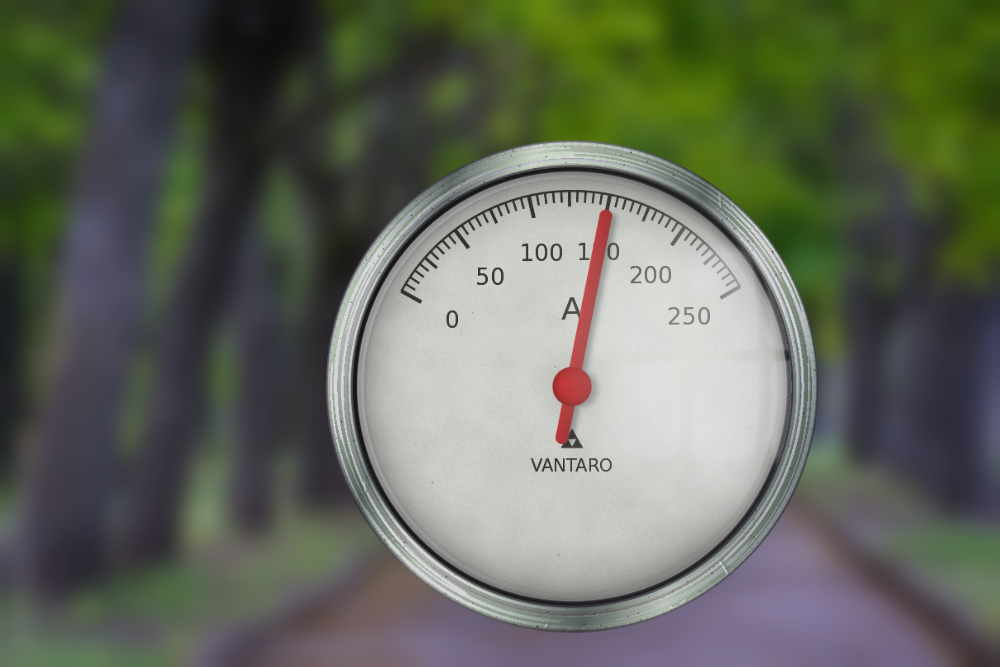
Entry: 150; A
